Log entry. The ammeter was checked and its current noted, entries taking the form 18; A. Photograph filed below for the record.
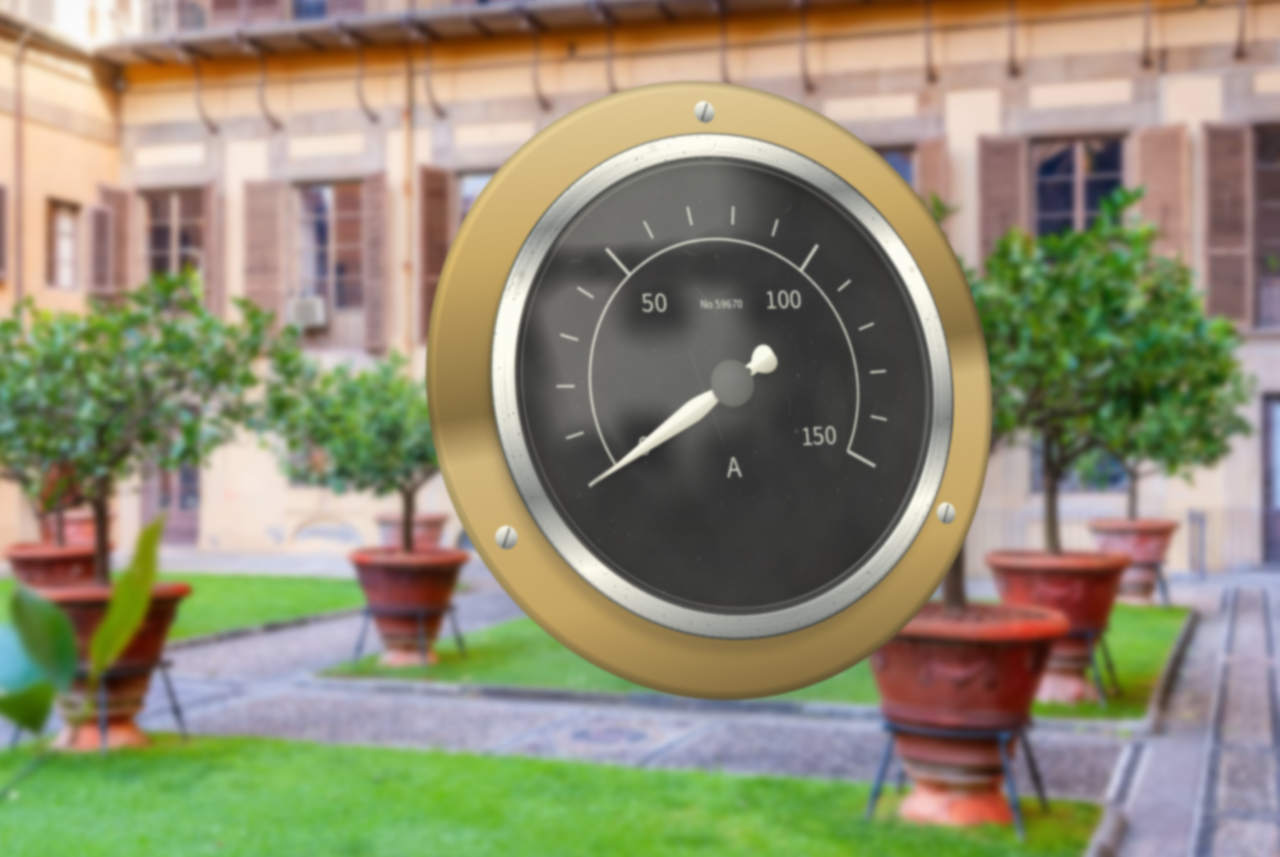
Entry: 0; A
